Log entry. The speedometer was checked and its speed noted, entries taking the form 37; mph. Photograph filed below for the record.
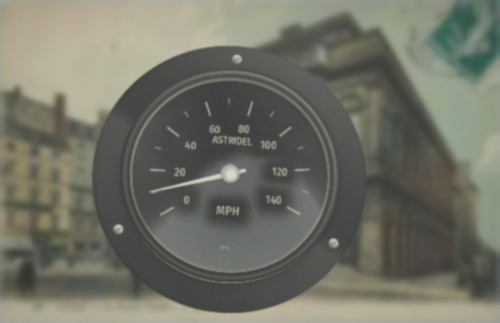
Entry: 10; mph
